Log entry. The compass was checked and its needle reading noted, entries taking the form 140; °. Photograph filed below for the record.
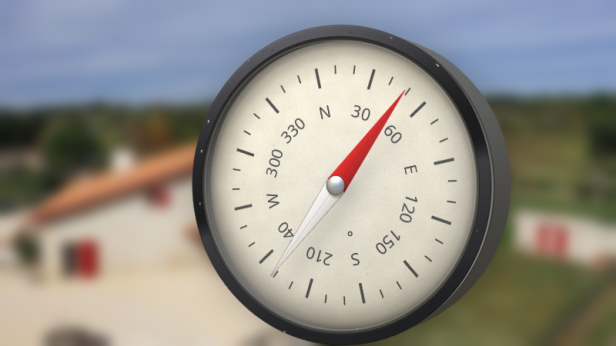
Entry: 50; °
